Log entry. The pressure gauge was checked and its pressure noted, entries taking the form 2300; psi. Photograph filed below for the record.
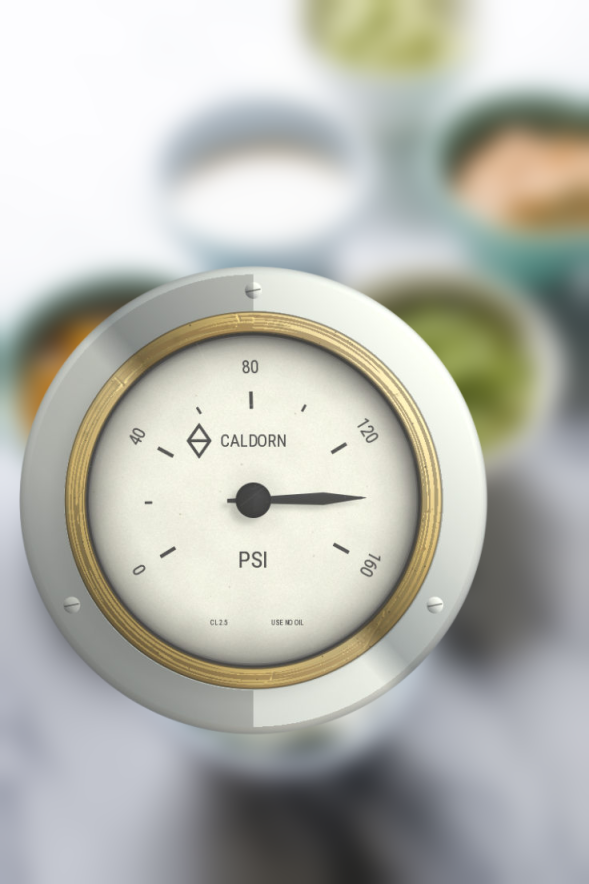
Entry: 140; psi
